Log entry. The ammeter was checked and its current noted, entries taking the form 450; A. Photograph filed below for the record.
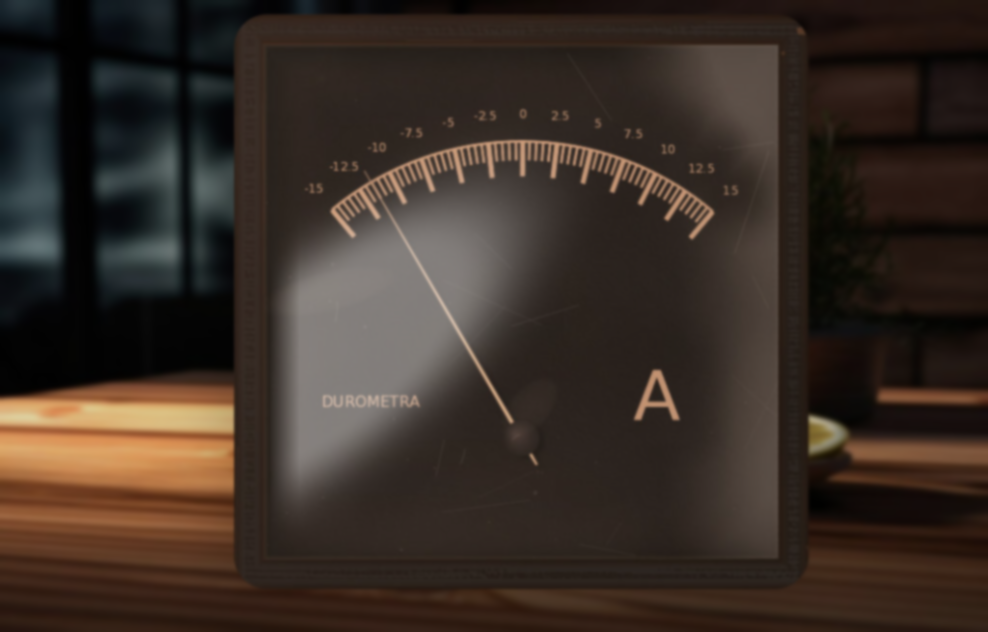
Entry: -11.5; A
